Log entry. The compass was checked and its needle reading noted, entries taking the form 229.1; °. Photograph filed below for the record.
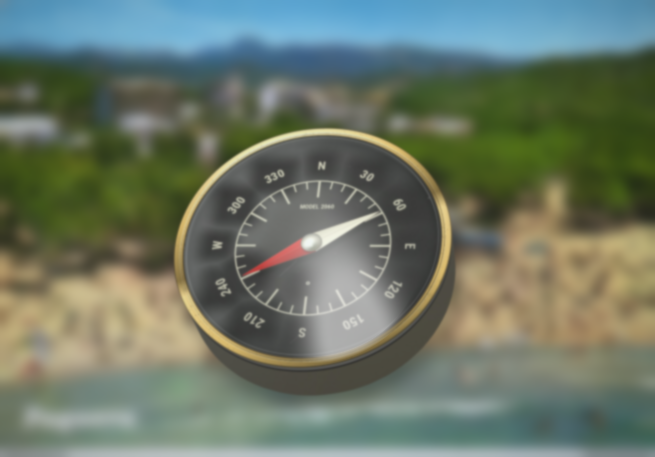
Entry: 240; °
